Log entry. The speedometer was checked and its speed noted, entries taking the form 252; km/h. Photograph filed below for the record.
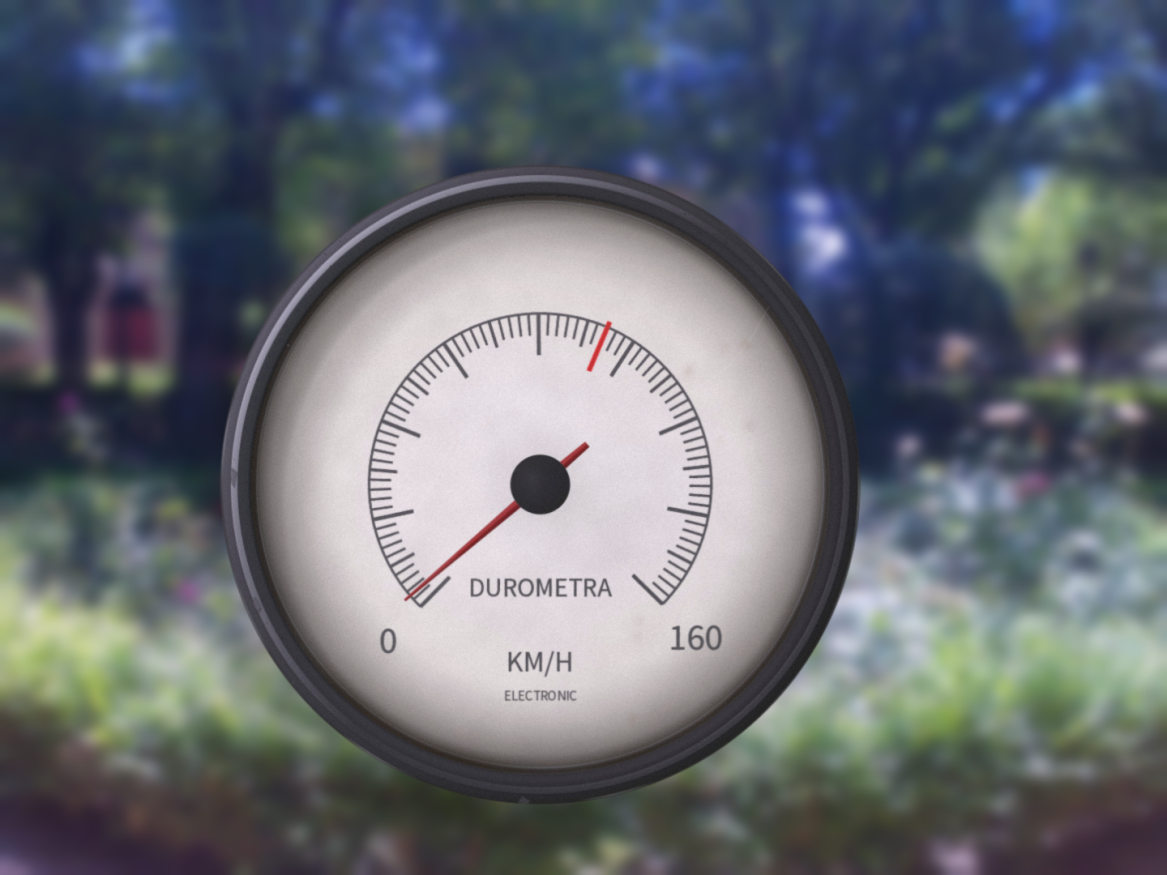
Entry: 3; km/h
